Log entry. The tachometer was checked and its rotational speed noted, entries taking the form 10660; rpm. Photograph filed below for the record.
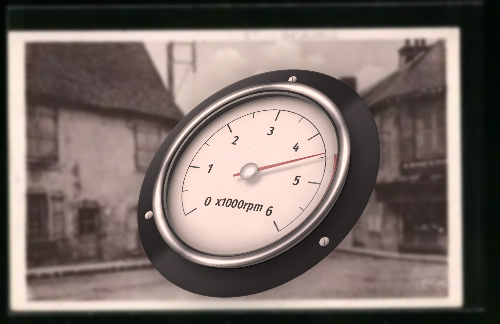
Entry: 4500; rpm
